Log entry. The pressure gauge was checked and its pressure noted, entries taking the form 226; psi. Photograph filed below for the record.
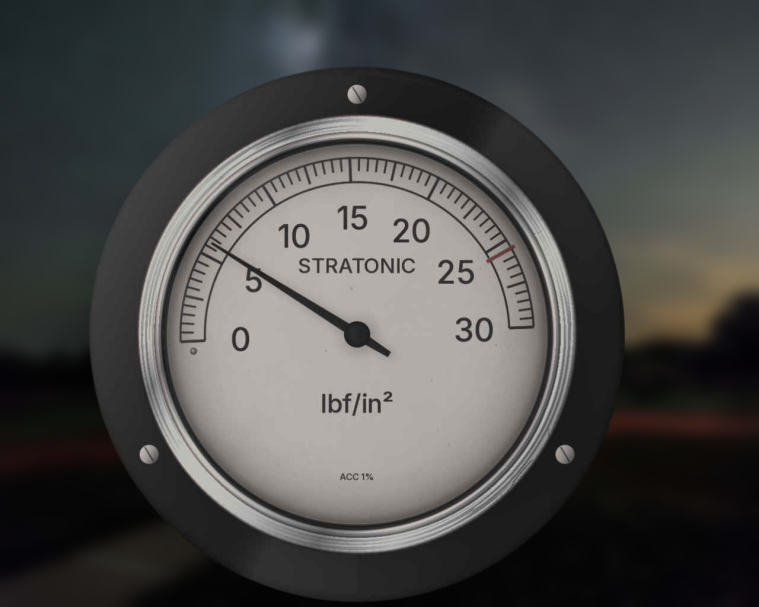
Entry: 5.75; psi
